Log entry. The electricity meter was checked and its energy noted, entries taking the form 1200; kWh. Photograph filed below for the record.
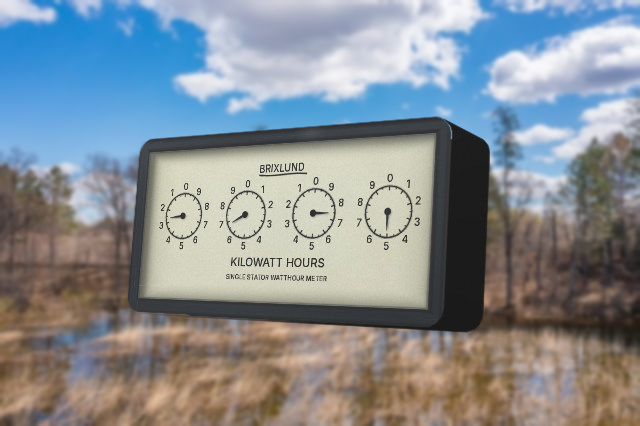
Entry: 2675; kWh
